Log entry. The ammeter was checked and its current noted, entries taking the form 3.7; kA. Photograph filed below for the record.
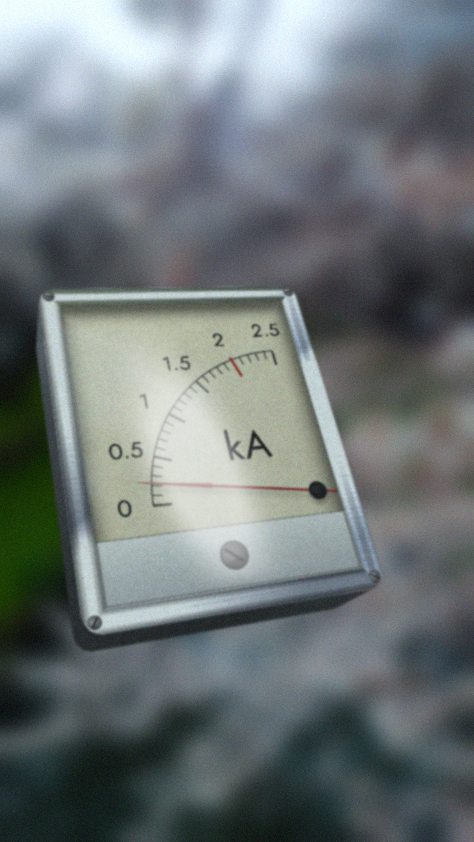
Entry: 0.2; kA
